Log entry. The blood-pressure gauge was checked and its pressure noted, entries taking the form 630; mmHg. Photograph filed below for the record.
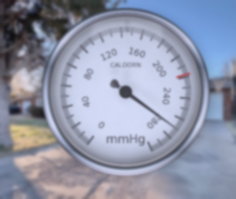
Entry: 270; mmHg
